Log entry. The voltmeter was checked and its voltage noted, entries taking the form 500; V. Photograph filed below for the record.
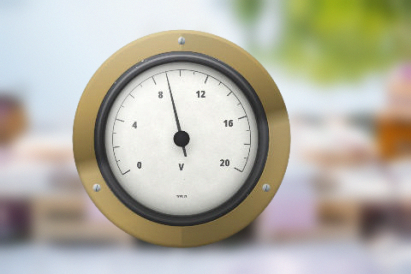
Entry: 9; V
